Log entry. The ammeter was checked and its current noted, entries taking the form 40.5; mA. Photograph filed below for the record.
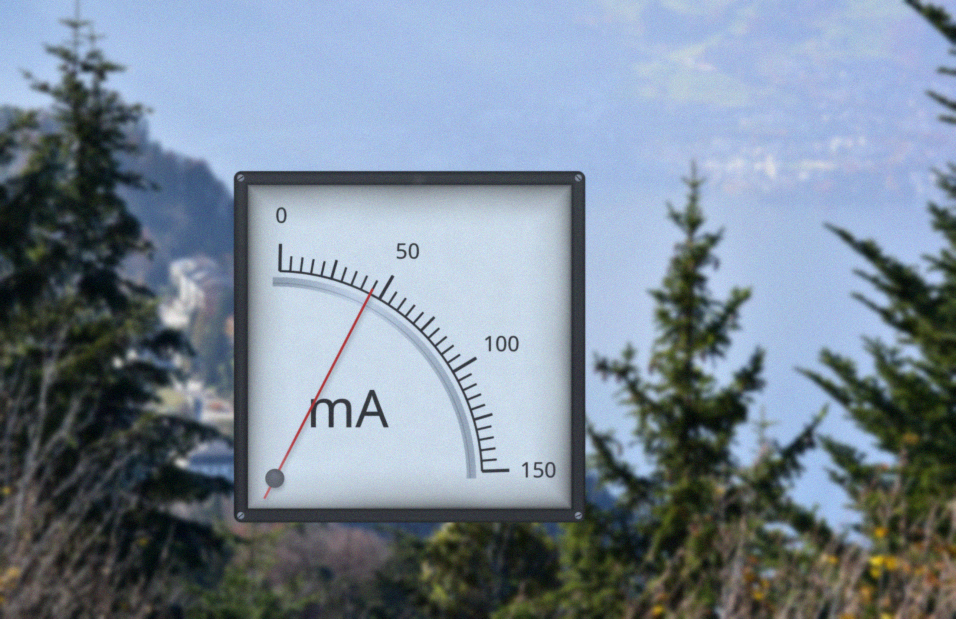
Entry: 45; mA
